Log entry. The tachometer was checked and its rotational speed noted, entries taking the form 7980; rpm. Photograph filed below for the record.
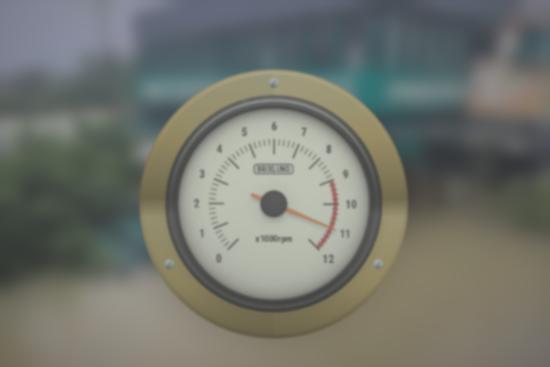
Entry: 11000; rpm
